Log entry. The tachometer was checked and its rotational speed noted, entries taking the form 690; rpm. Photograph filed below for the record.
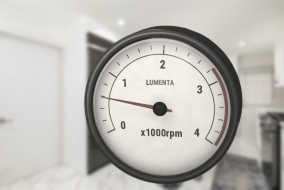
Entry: 600; rpm
